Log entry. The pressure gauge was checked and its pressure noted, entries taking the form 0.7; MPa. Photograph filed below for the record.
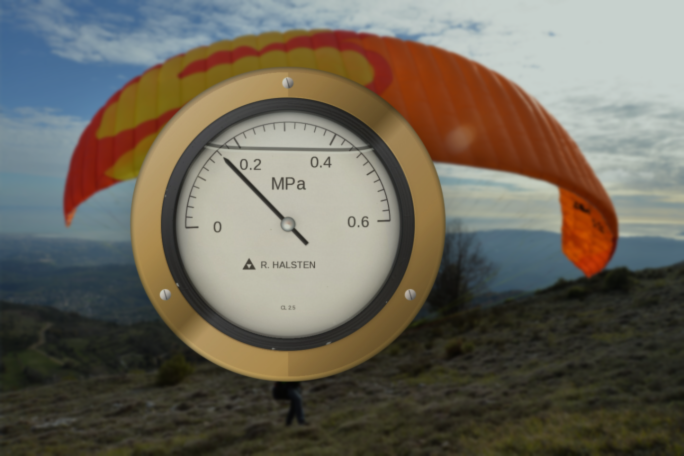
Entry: 0.16; MPa
